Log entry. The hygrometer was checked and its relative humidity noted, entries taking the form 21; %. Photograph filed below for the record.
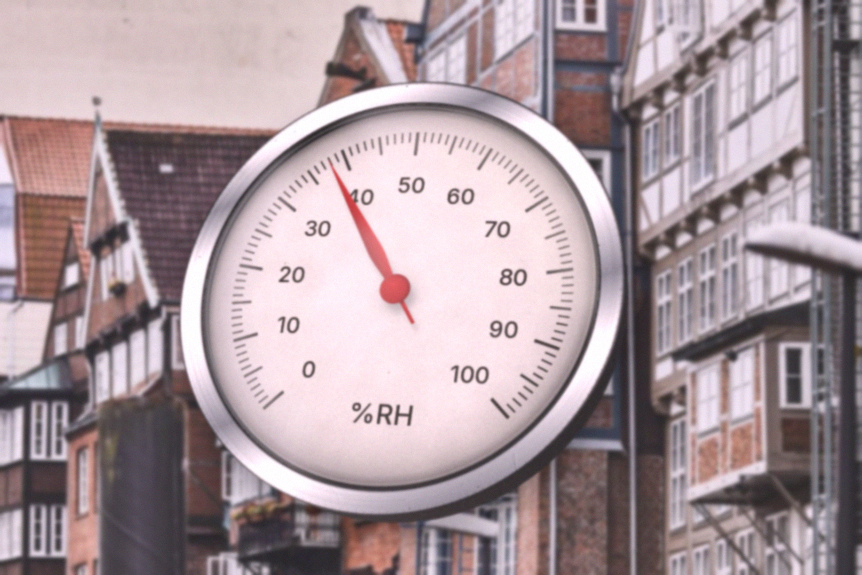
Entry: 38; %
